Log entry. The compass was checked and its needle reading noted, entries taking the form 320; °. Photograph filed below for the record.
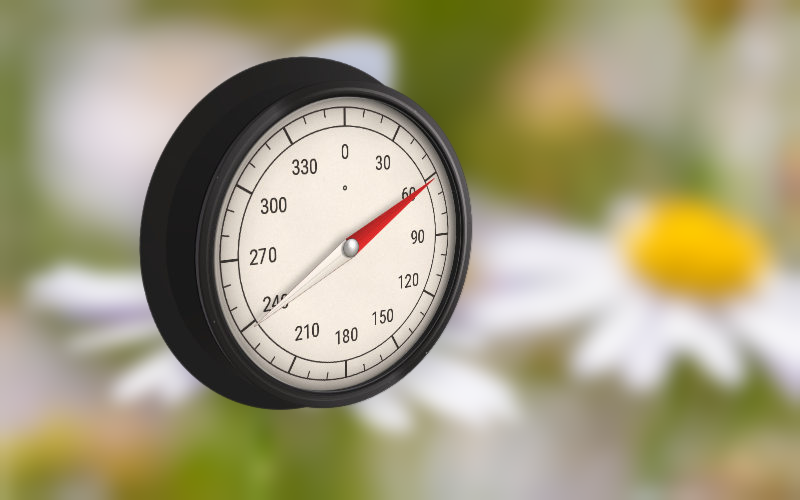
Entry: 60; °
